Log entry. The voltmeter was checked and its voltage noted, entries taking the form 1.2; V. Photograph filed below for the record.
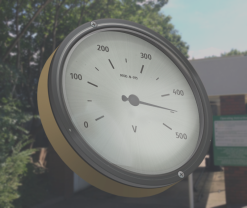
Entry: 450; V
